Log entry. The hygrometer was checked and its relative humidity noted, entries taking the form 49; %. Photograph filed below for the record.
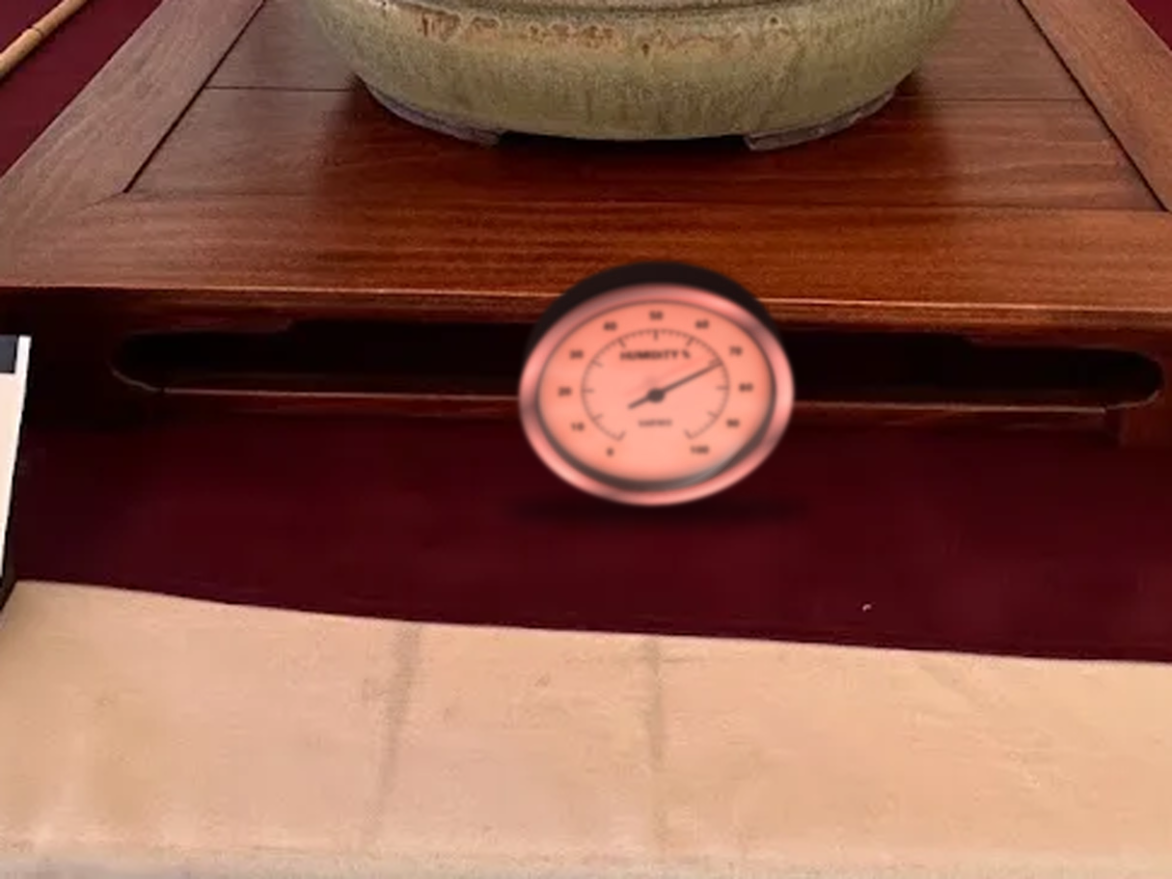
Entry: 70; %
